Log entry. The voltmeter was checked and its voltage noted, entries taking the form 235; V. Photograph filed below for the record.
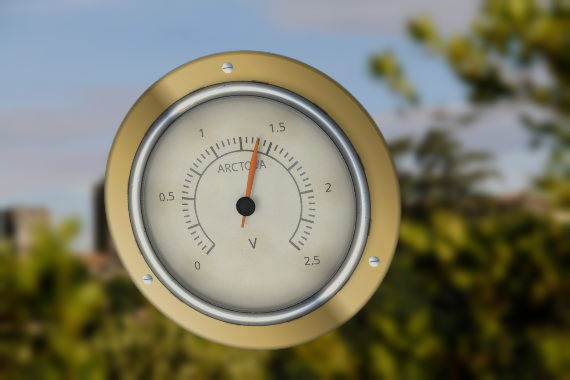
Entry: 1.4; V
